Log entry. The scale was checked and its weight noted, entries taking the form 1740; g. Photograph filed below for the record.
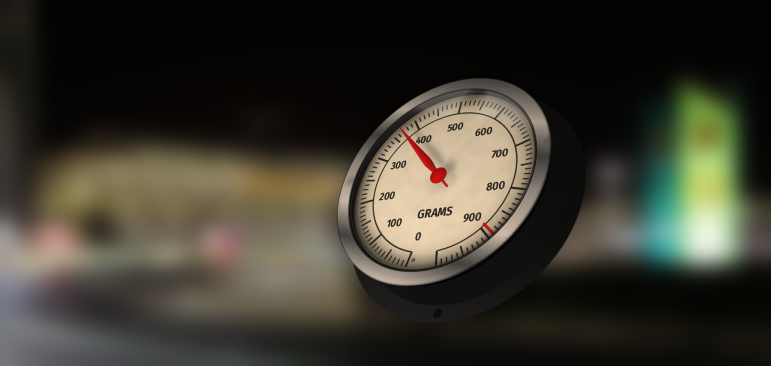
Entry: 370; g
